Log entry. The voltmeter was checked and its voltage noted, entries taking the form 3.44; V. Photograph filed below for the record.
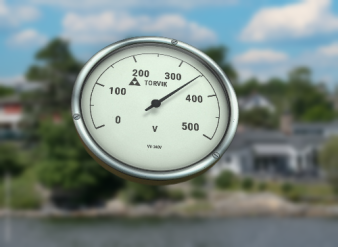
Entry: 350; V
